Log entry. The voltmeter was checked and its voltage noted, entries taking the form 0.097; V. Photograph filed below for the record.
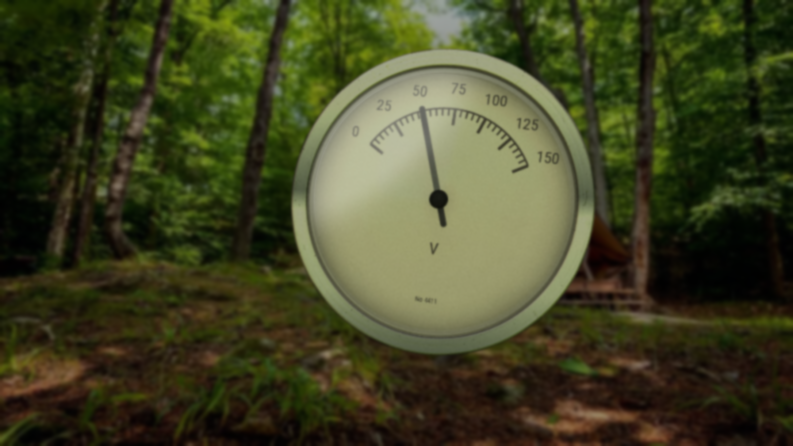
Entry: 50; V
